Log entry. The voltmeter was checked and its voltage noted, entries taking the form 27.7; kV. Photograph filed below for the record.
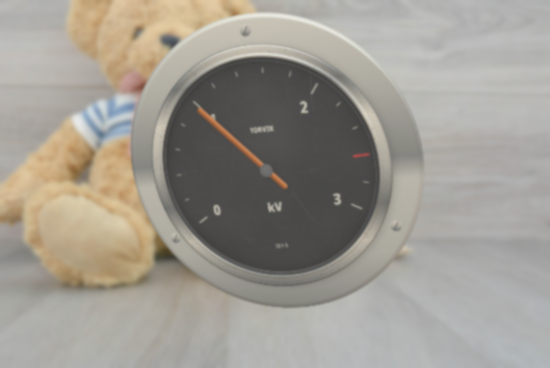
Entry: 1; kV
